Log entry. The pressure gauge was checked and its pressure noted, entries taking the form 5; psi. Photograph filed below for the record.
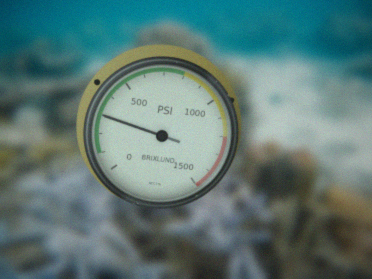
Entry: 300; psi
